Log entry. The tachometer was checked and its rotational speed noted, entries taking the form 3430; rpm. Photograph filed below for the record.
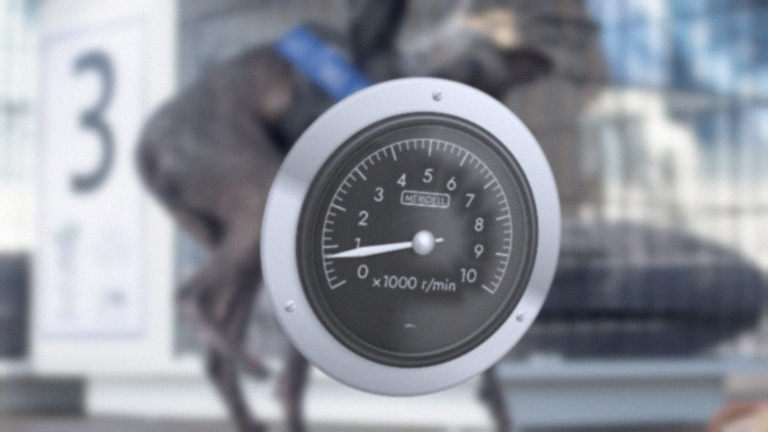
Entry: 800; rpm
